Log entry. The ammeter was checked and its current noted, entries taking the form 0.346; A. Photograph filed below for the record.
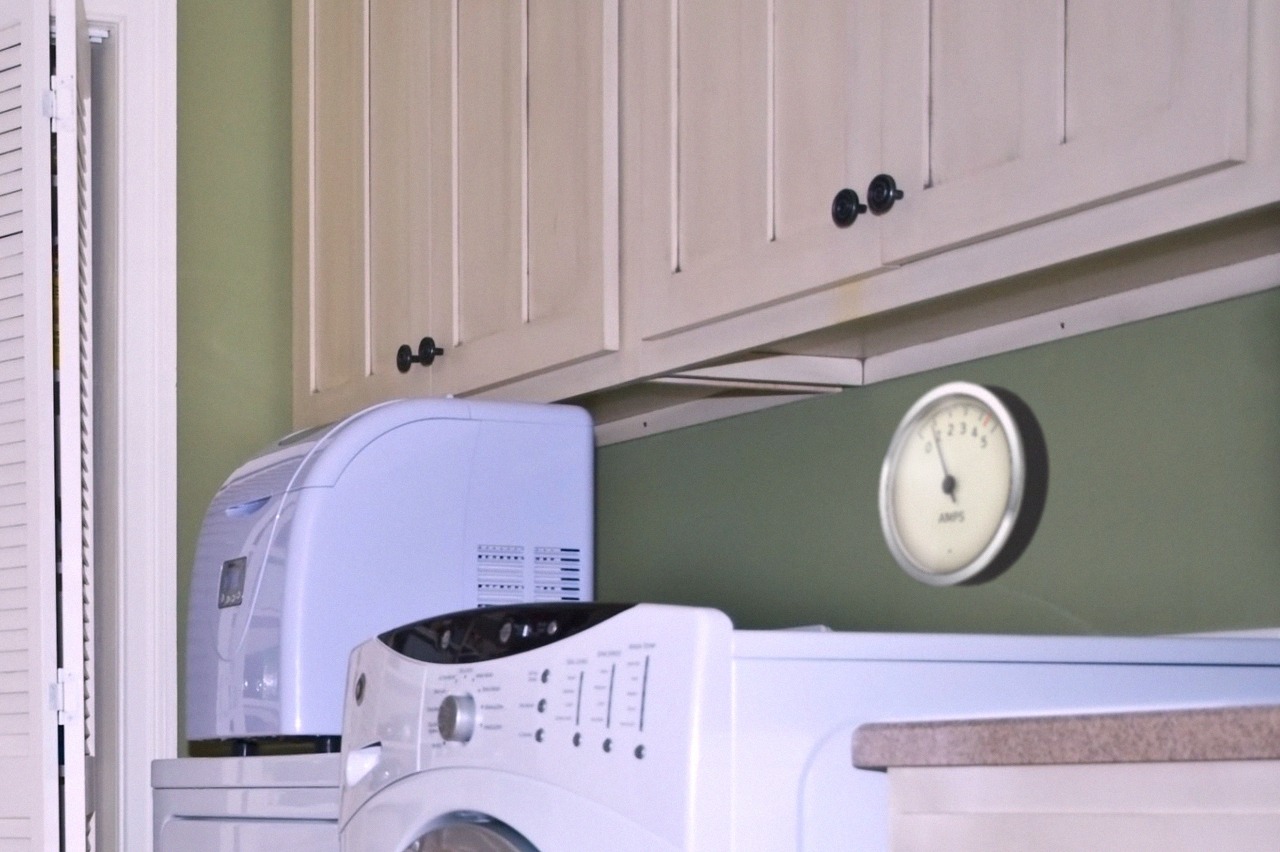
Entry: 1; A
